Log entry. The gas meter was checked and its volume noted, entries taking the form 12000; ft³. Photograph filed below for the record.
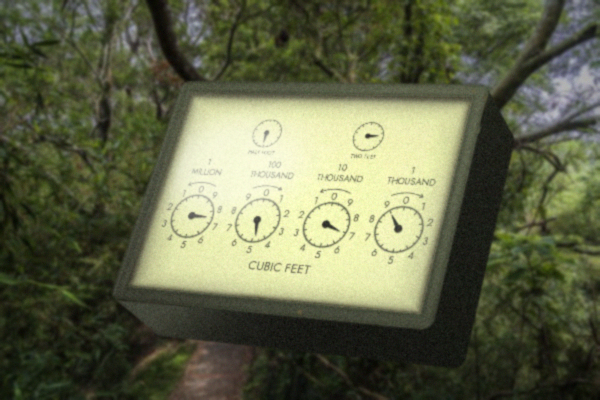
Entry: 746900; ft³
